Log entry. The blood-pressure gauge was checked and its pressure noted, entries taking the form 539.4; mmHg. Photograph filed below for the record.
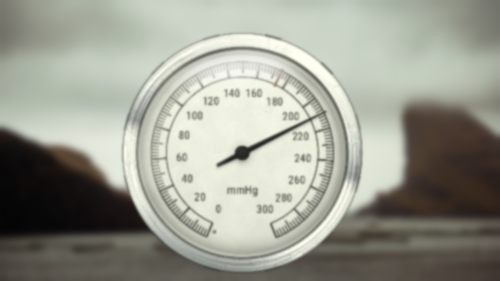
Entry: 210; mmHg
